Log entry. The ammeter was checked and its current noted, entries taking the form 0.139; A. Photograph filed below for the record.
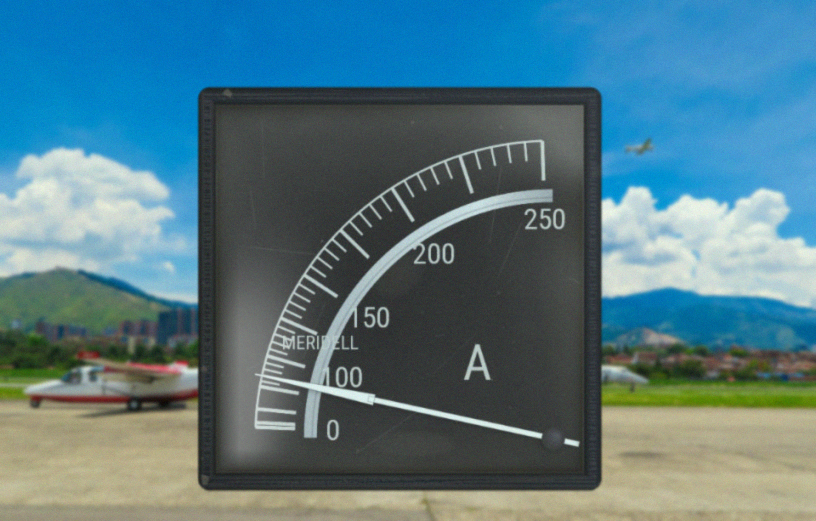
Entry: 85; A
